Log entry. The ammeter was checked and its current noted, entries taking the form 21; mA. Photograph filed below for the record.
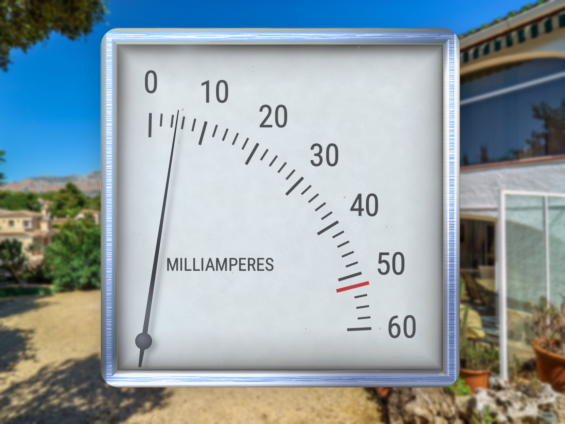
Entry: 5; mA
